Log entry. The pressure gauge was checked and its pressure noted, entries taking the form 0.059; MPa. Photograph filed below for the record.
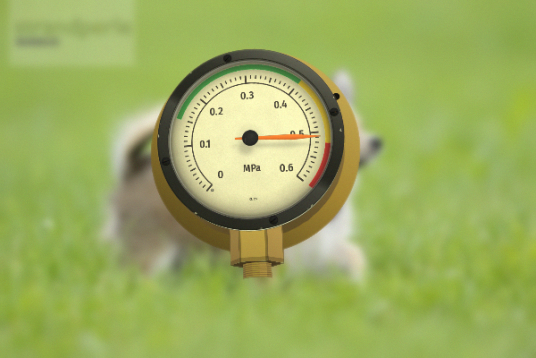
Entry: 0.51; MPa
